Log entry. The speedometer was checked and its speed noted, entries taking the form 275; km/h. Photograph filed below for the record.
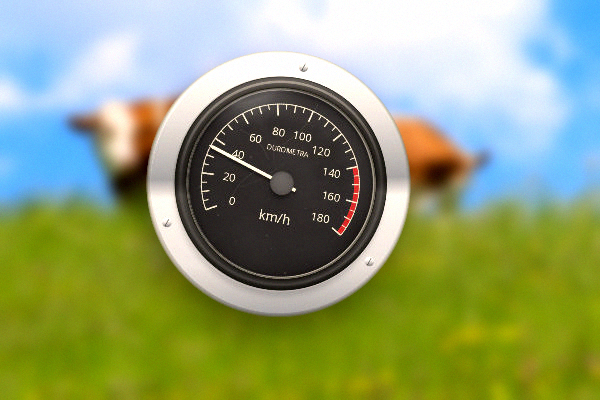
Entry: 35; km/h
